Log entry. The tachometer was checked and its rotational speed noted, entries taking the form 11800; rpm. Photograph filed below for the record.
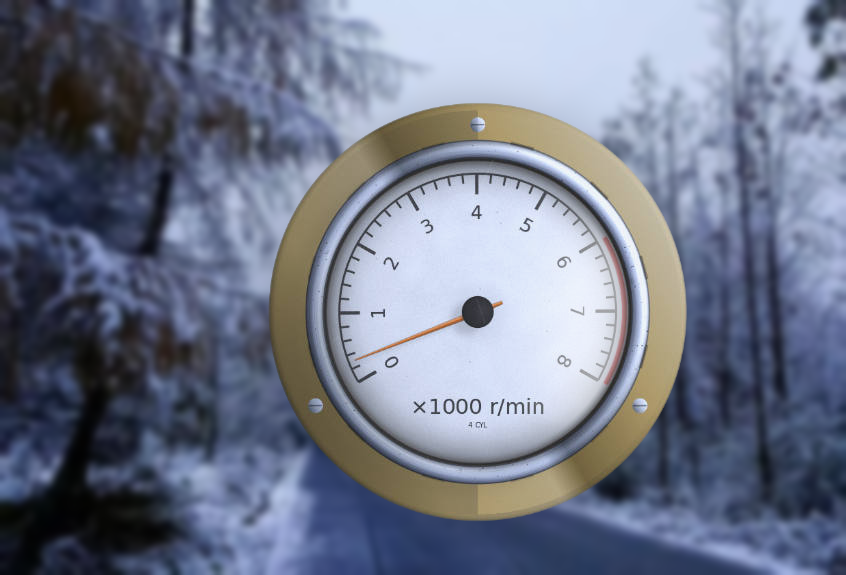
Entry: 300; rpm
